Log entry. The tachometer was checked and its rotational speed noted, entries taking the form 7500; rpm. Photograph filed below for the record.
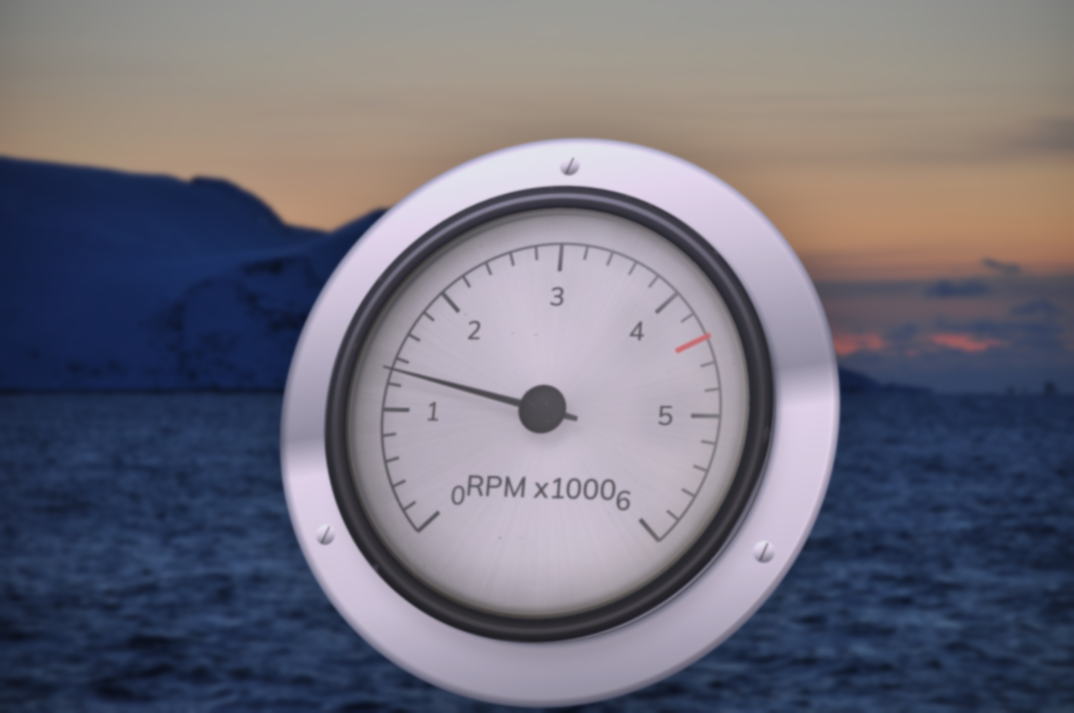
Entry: 1300; rpm
